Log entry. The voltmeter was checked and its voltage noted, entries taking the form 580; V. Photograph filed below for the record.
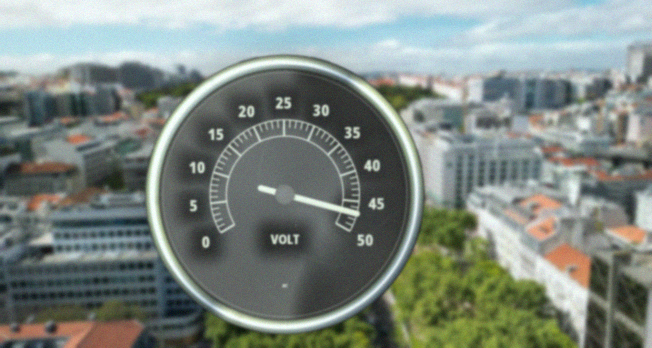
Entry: 47; V
